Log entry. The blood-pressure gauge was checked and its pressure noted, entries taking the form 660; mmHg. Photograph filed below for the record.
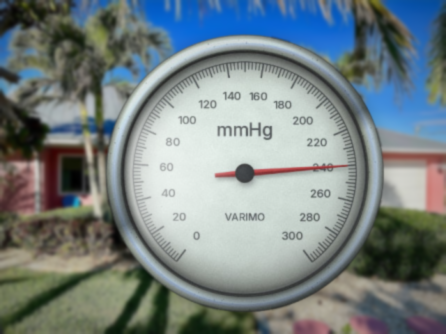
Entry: 240; mmHg
